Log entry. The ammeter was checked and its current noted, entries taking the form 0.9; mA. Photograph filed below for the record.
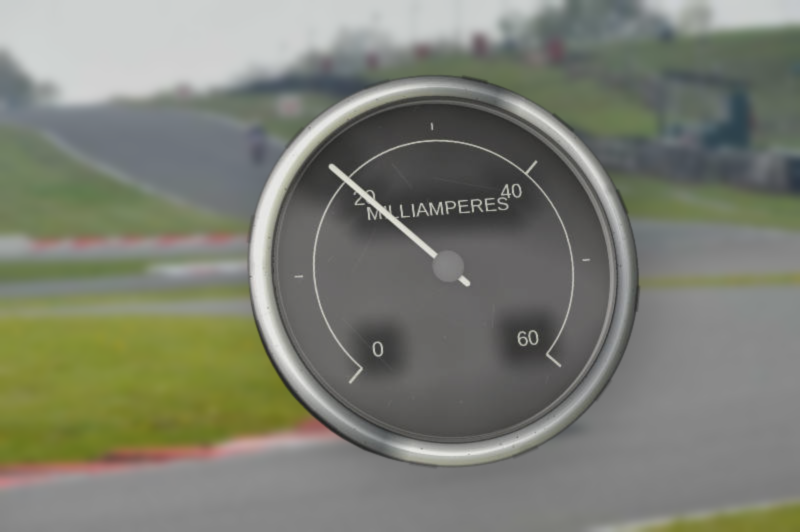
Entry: 20; mA
